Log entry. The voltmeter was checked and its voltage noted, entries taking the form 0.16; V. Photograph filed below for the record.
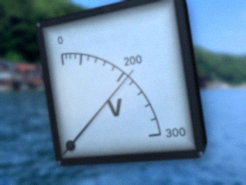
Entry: 210; V
